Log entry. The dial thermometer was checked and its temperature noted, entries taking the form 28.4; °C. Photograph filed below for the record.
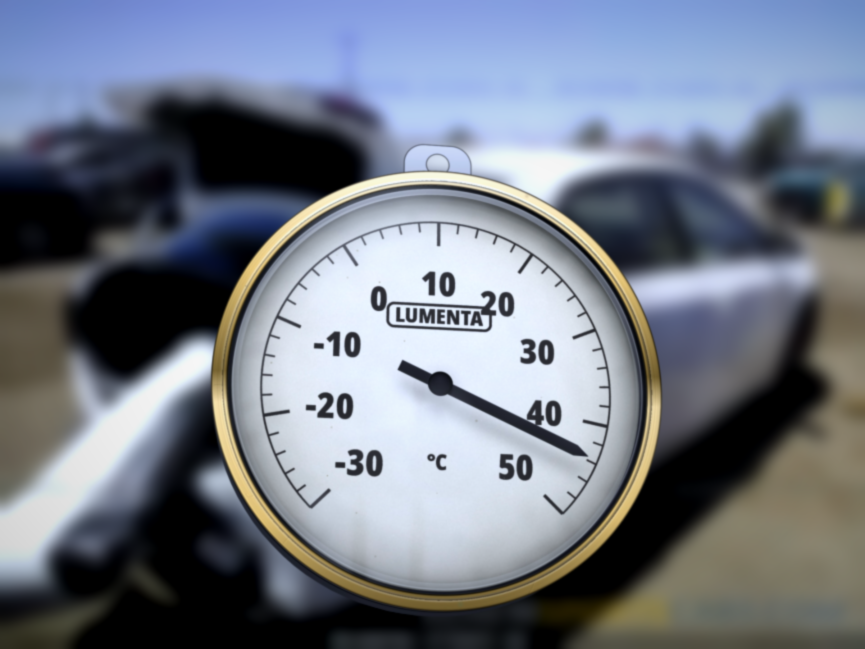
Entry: 44; °C
